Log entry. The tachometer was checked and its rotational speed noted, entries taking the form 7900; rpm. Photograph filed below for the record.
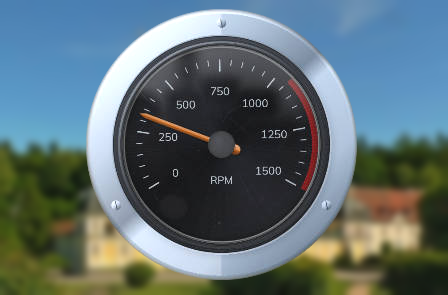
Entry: 325; rpm
